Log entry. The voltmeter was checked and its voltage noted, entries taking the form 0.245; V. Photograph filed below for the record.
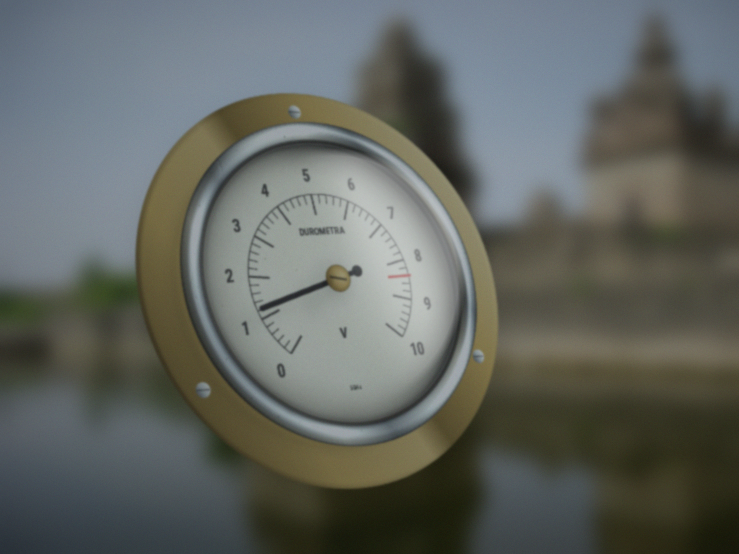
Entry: 1.2; V
